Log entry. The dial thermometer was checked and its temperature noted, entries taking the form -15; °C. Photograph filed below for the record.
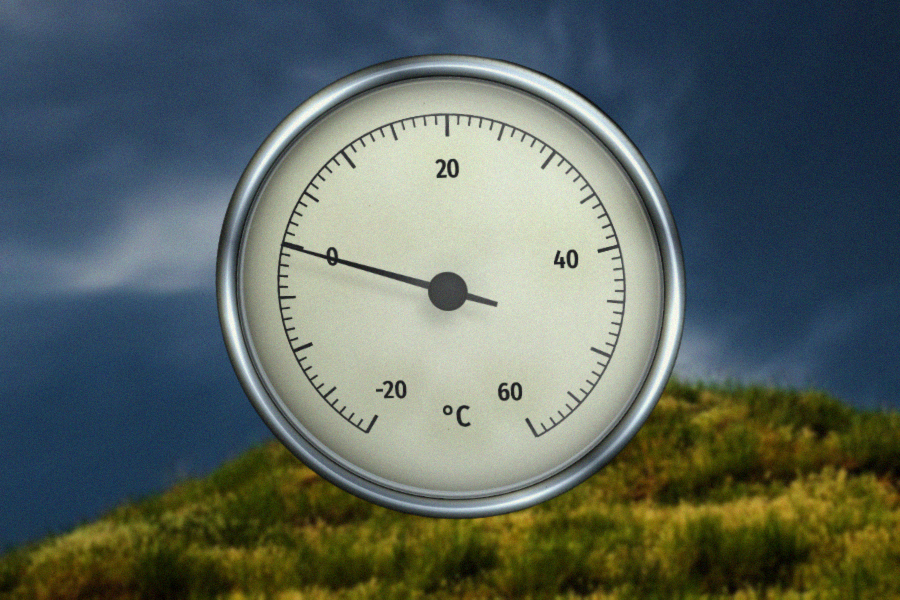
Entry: 0; °C
